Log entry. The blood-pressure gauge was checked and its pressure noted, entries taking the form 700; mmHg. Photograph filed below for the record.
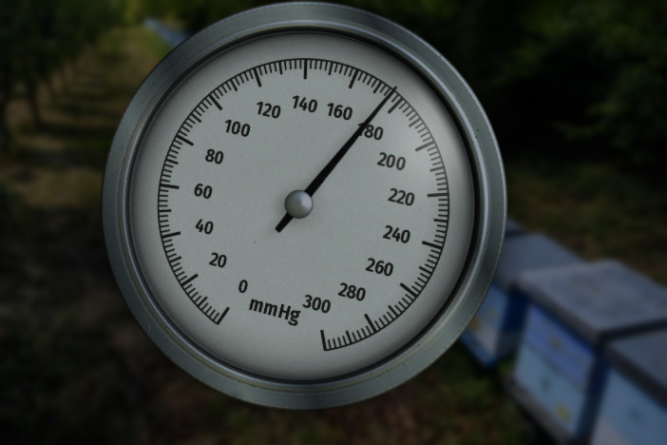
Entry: 176; mmHg
